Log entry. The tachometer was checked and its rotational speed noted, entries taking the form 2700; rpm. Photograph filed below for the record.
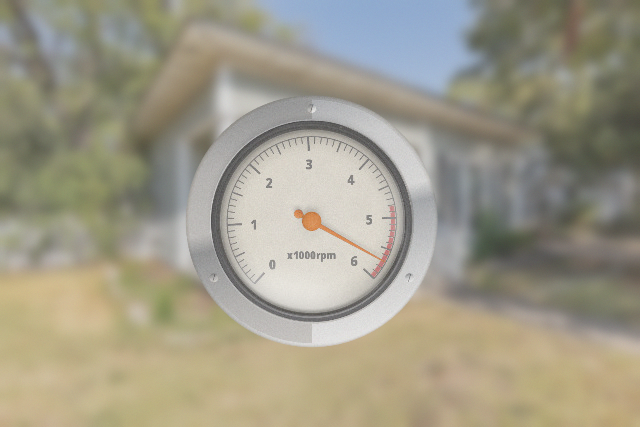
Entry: 5700; rpm
